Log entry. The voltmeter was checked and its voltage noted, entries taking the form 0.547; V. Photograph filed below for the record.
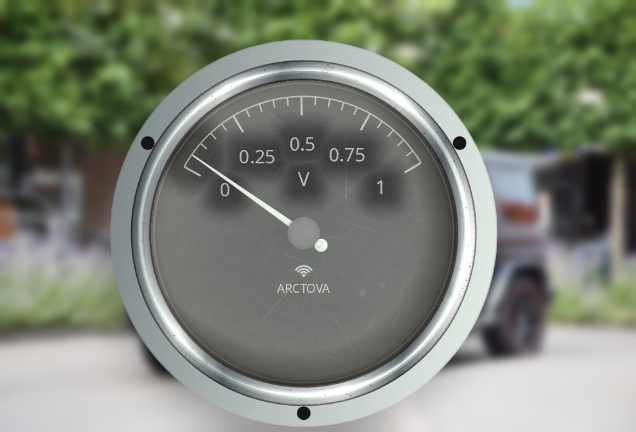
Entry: 0.05; V
